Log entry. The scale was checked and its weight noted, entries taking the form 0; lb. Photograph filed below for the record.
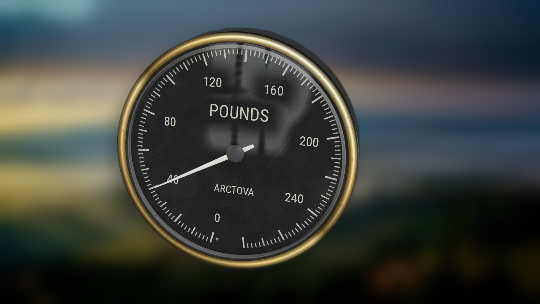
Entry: 40; lb
